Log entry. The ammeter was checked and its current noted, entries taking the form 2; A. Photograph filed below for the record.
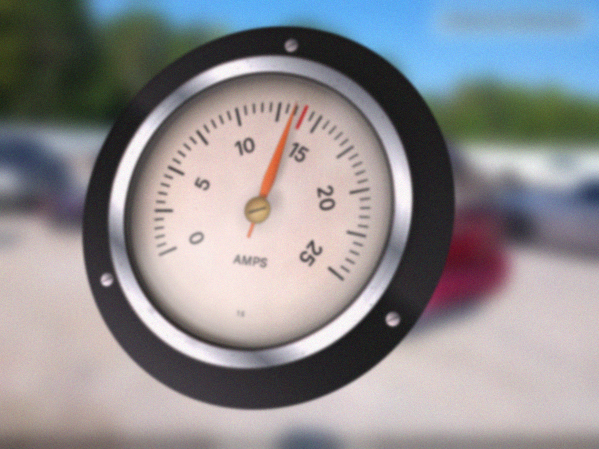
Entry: 13.5; A
